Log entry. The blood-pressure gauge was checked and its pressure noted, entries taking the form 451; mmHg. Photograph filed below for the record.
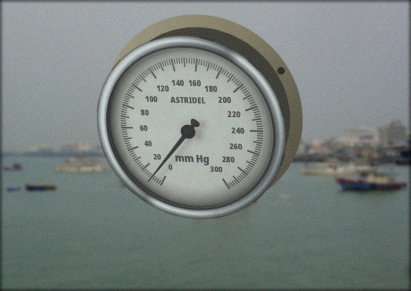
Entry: 10; mmHg
